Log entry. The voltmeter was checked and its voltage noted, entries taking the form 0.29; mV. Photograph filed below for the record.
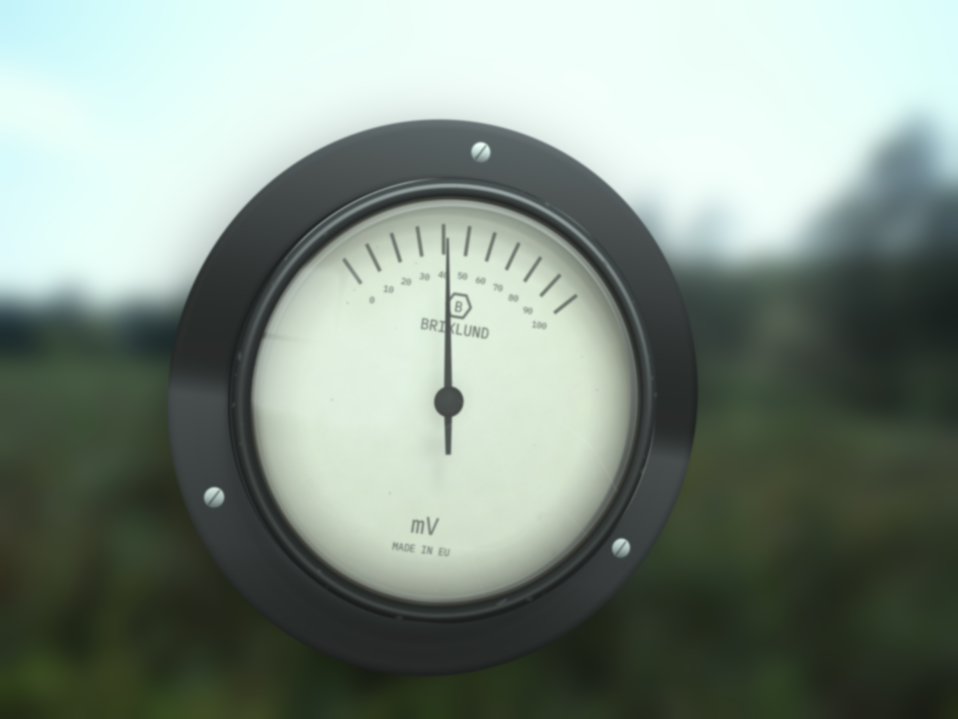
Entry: 40; mV
